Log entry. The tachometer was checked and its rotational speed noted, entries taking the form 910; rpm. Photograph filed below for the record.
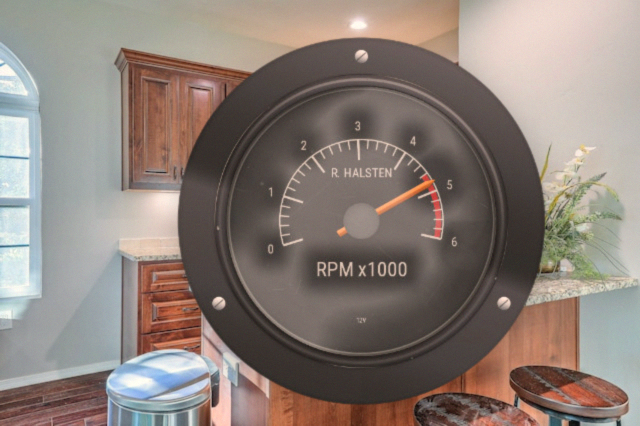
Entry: 4800; rpm
